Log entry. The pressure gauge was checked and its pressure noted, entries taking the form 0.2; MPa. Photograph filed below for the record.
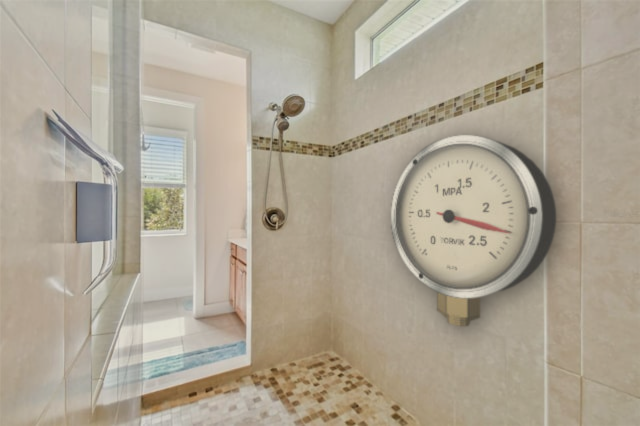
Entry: 2.25; MPa
